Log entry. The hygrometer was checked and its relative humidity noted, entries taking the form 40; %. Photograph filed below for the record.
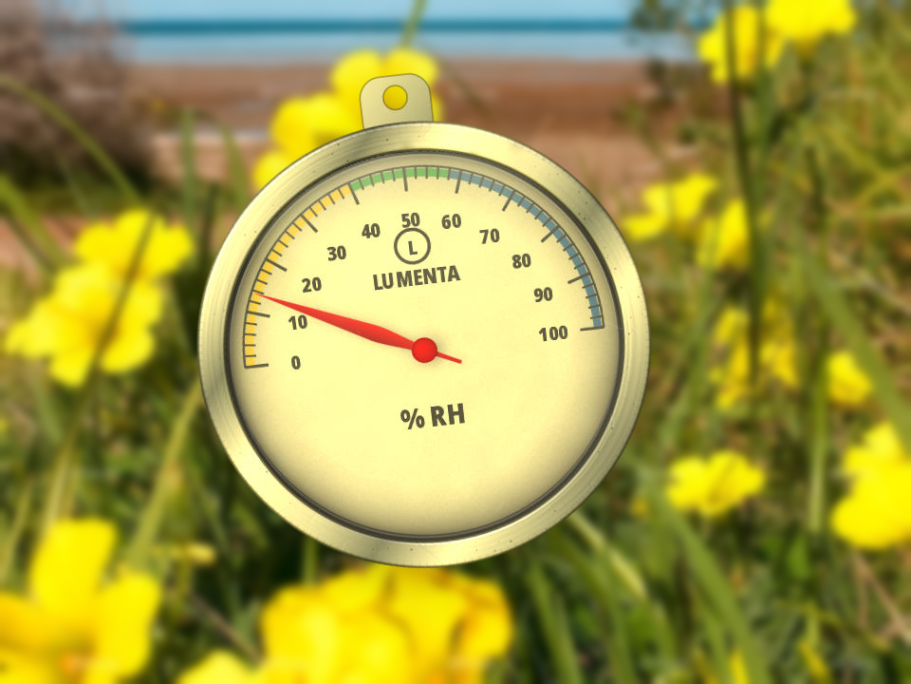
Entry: 14; %
